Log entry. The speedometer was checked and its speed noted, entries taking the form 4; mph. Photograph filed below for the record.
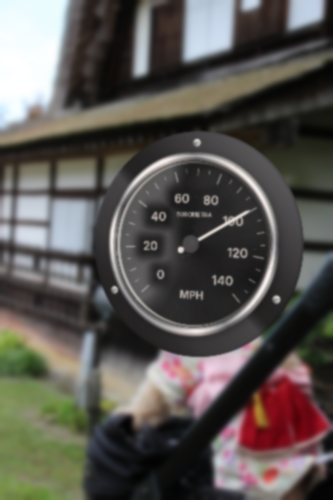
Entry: 100; mph
